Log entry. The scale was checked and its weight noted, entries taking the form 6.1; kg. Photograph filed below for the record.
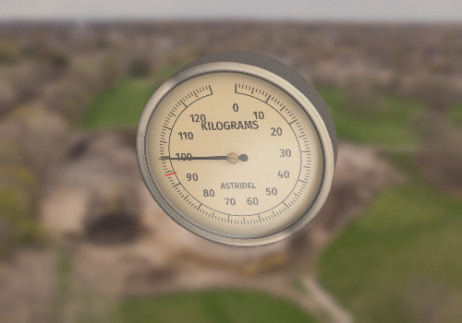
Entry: 100; kg
